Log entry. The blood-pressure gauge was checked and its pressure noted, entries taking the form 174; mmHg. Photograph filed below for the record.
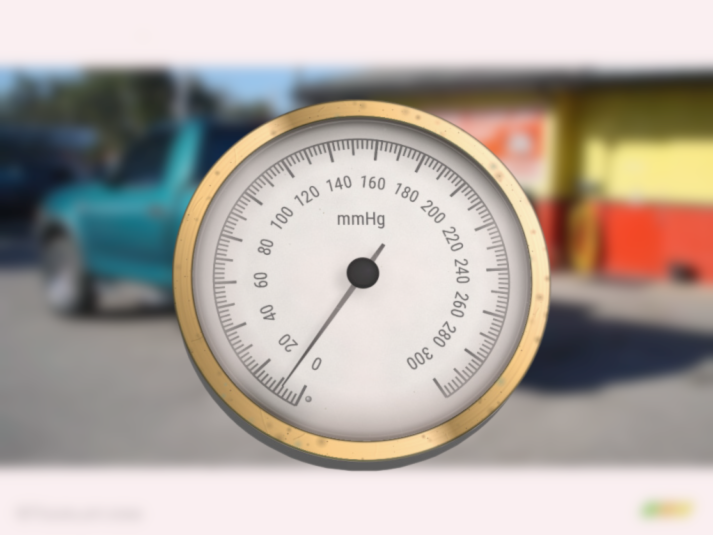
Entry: 8; mmHg
